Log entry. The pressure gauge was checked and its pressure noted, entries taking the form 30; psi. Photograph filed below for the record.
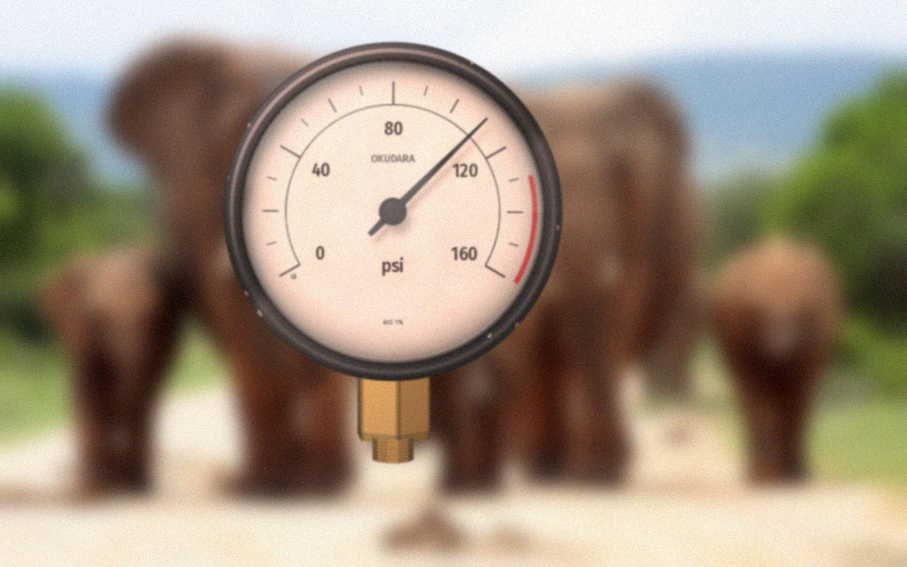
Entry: 110; psi
